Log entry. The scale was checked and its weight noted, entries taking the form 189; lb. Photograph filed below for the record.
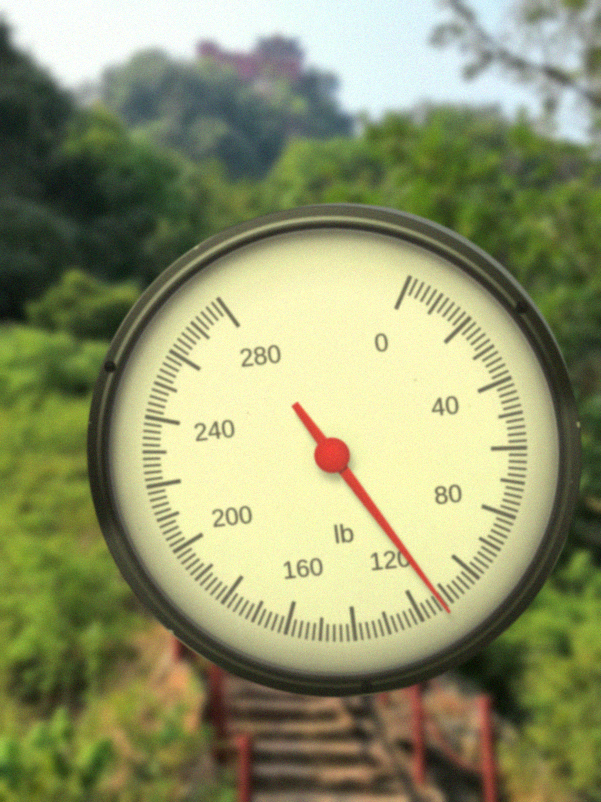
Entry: 112; lb
